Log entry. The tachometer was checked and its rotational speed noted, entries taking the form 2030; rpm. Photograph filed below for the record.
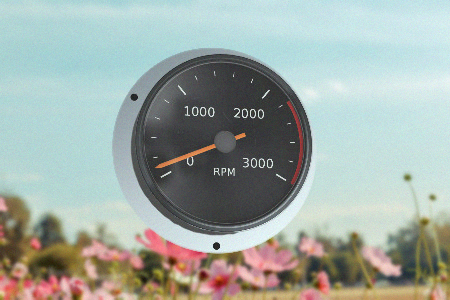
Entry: 100; rpm
